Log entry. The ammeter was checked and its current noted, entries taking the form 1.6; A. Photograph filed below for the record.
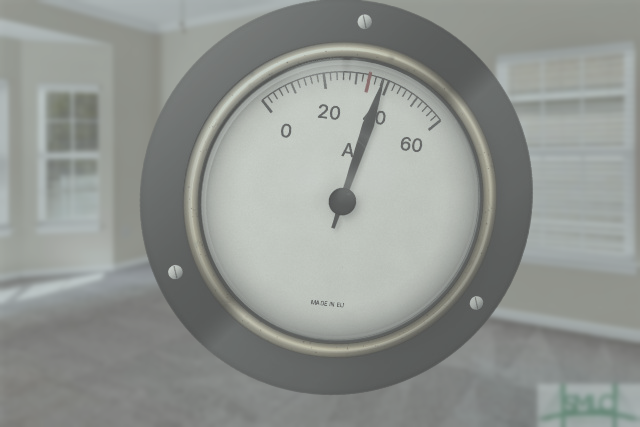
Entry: 38; A
